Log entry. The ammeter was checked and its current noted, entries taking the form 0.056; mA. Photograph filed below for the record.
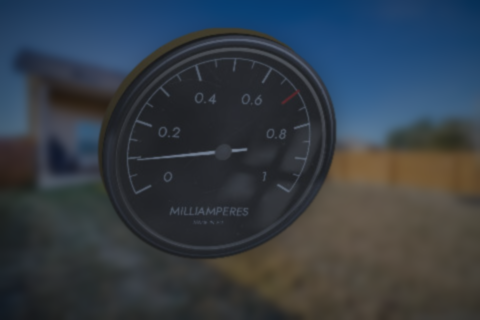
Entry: 0.1; mA
